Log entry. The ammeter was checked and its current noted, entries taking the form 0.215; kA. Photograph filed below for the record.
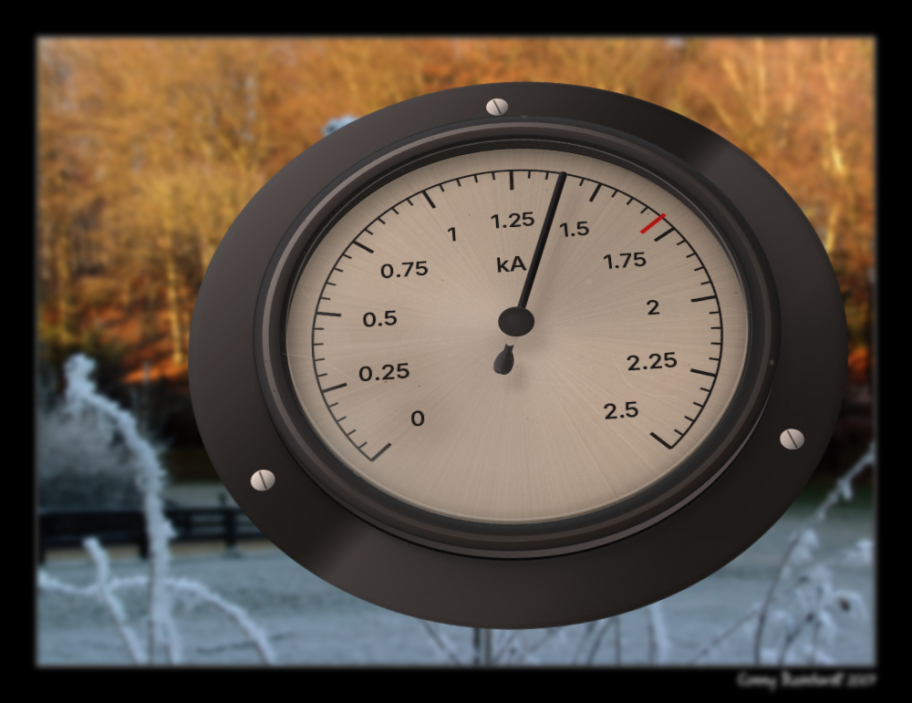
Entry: 1.4; kA
